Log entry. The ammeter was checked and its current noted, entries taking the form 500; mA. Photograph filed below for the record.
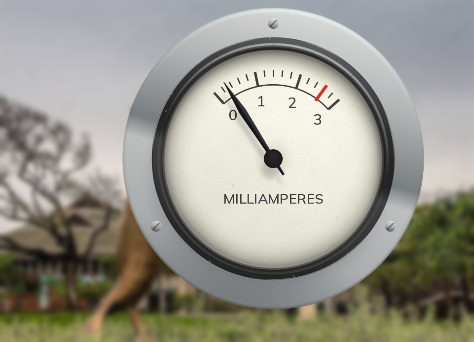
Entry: 0.3; mA
